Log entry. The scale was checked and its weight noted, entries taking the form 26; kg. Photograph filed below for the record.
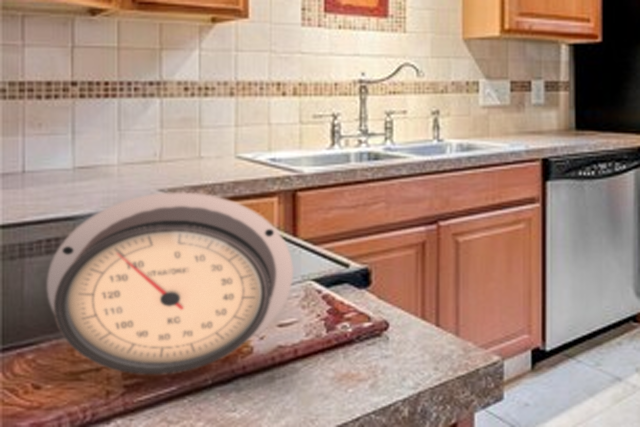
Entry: 140; kg
